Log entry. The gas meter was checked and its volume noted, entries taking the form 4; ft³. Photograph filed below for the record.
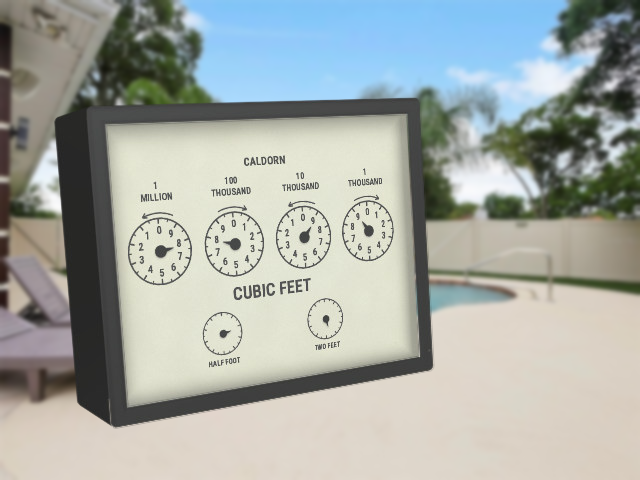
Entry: 778900; ft³
